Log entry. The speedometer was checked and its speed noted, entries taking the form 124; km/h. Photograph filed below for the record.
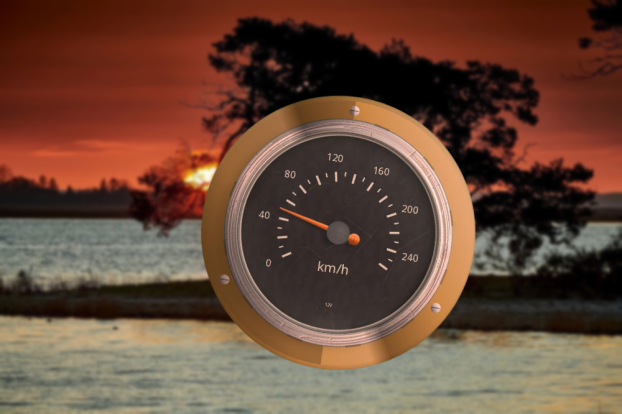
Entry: 50; km/h
